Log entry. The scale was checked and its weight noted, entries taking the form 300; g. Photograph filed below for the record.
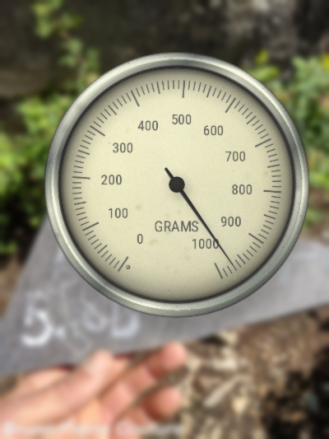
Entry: 970; g
